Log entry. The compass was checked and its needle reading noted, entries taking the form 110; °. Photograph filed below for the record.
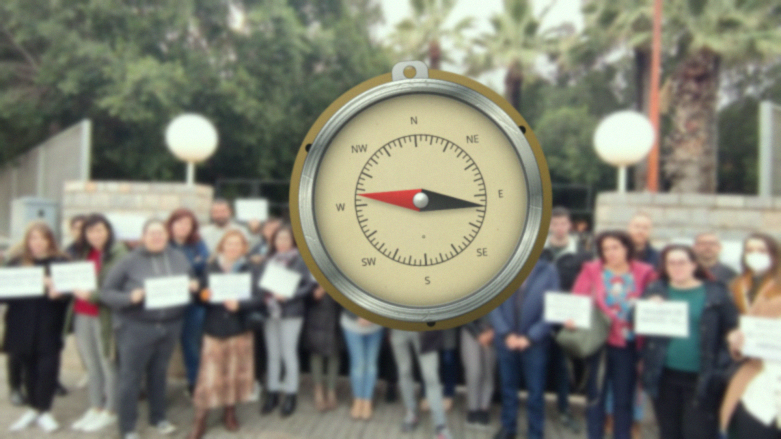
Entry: 280; °
